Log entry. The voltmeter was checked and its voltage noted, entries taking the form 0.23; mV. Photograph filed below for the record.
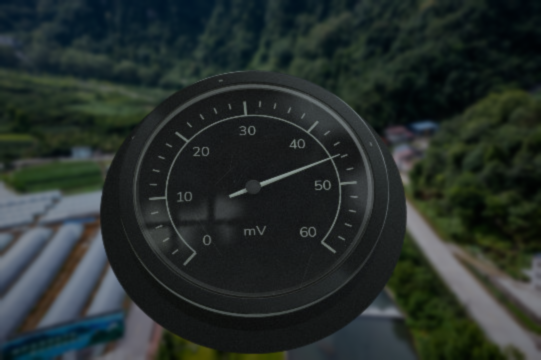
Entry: 46; mV
